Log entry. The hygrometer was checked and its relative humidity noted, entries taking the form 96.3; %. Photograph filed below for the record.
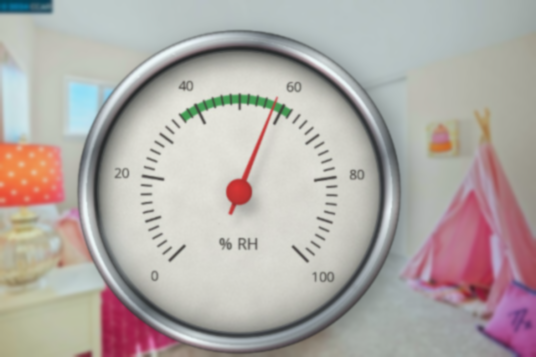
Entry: 58; %
